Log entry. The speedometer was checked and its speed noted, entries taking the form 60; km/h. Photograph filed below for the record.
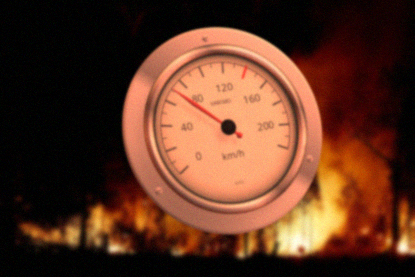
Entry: 70; km/h
